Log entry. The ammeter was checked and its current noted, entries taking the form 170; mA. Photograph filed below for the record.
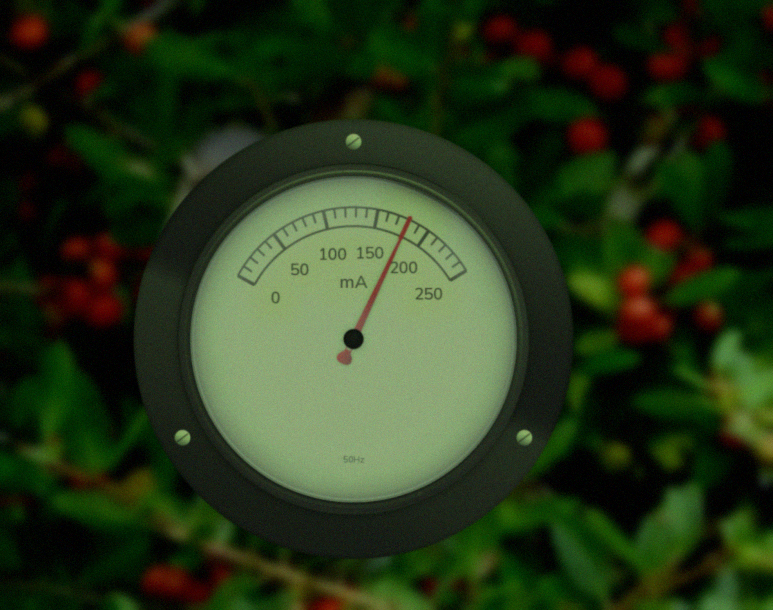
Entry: 180; mA
